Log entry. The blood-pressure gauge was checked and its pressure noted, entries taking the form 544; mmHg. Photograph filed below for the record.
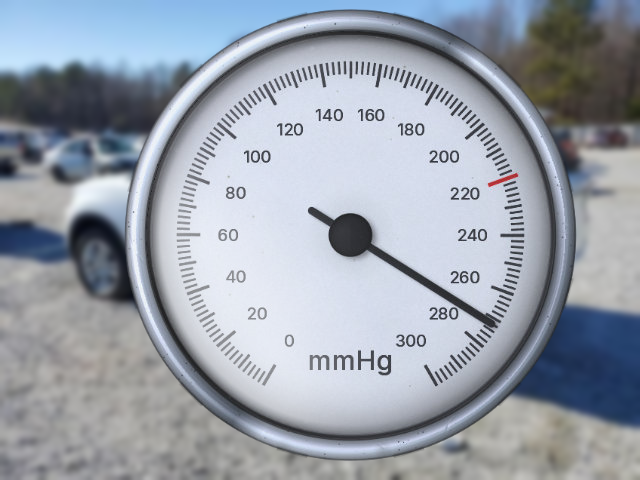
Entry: 272; mmHg
